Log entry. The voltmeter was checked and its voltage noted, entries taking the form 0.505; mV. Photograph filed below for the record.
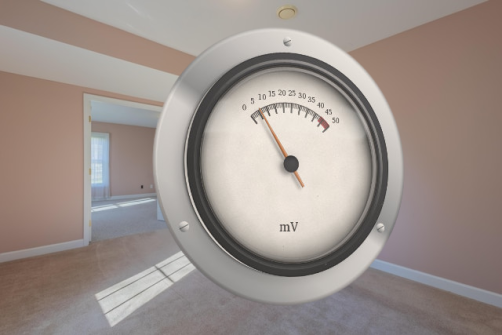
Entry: 5; mV
